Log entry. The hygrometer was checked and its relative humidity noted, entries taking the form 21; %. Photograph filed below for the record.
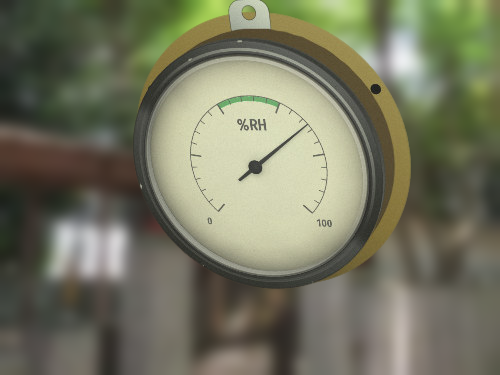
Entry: 70; %
